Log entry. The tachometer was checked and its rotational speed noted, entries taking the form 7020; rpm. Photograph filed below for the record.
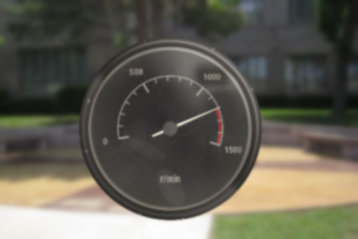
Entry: 1200; rpm
